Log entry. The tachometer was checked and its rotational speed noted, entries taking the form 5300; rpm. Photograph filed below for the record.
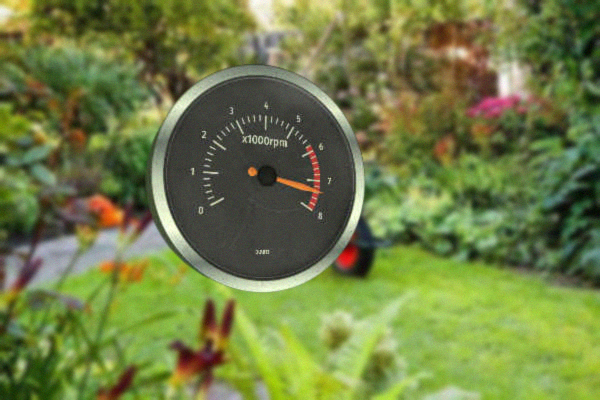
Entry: 7400; rpm
